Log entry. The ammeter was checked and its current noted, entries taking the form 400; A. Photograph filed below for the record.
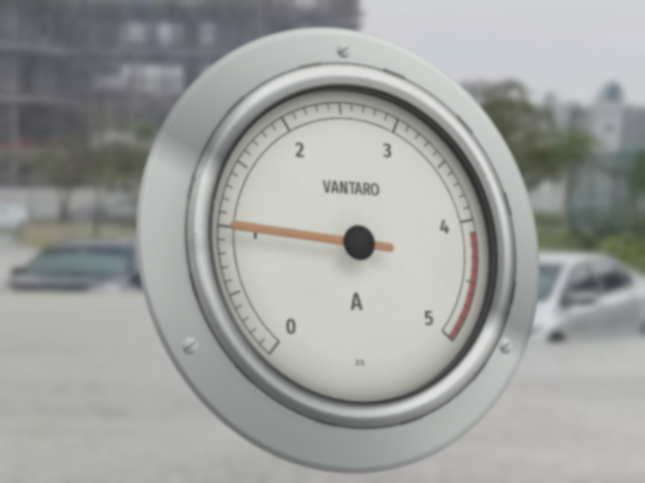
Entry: 1; A
